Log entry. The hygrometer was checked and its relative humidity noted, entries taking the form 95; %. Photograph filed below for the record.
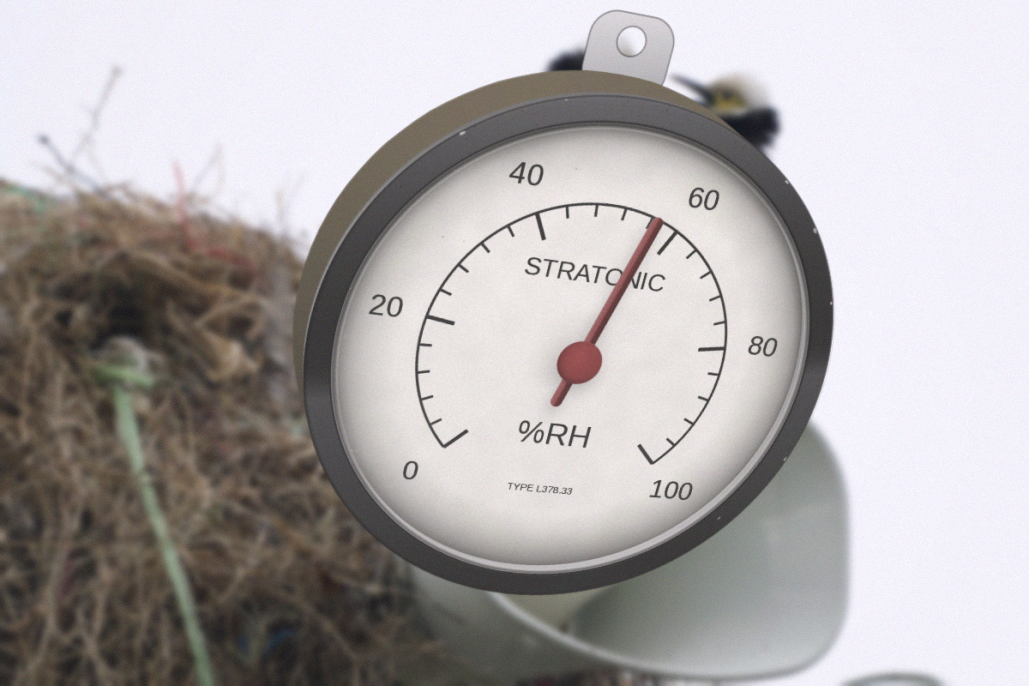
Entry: 56; %
